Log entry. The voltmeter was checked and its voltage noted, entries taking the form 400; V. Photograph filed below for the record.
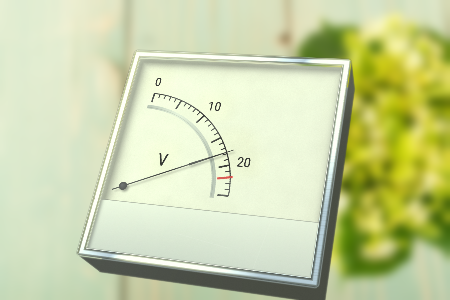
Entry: 18; V
